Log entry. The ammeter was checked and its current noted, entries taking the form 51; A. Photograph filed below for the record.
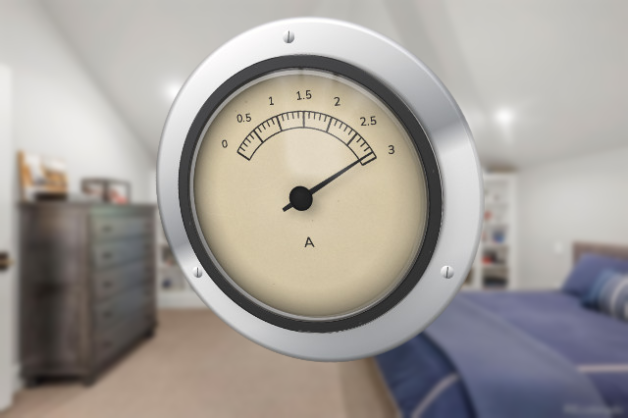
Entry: 2.9; A
